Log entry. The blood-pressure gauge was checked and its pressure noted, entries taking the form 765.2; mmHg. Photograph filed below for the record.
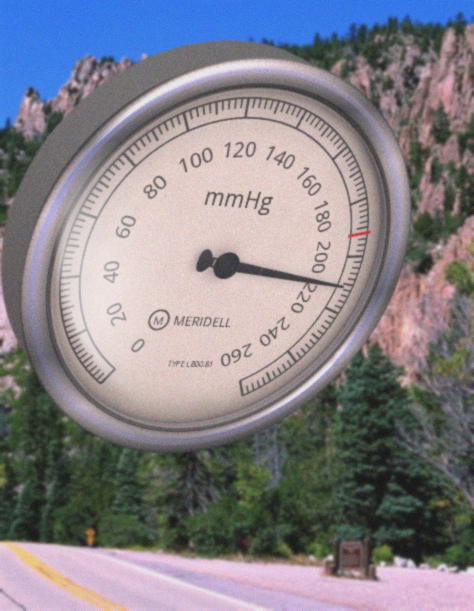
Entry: 210; mmHg
